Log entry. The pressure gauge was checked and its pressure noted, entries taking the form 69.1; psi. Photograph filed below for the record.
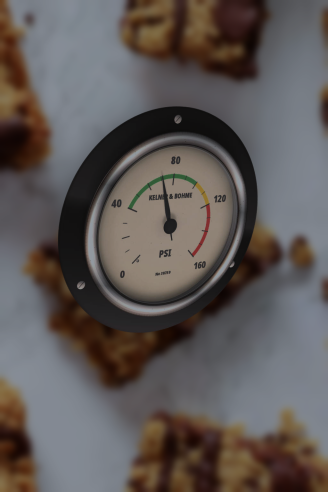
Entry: 70; psi
